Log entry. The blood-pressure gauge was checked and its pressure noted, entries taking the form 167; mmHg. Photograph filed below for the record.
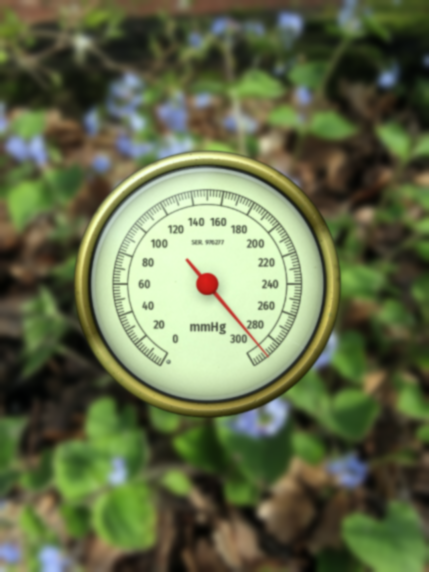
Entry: 290; mmHg
